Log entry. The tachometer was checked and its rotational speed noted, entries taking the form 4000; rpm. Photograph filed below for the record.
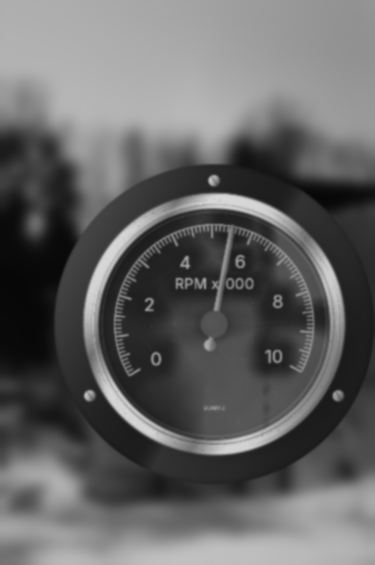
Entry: 5500; rpm
